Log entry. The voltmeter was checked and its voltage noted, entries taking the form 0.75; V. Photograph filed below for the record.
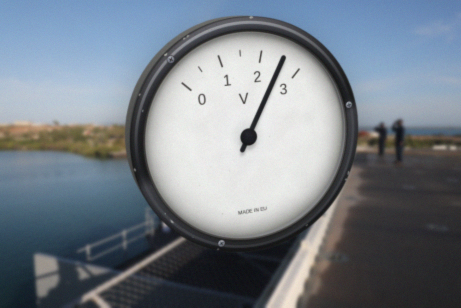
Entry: 2.5; V
